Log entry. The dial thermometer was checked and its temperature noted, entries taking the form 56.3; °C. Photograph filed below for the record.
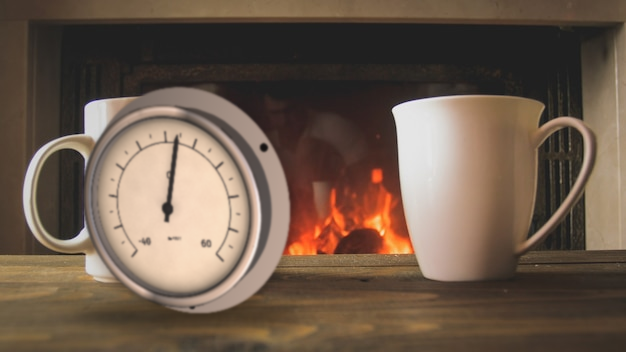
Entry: 15; °C
